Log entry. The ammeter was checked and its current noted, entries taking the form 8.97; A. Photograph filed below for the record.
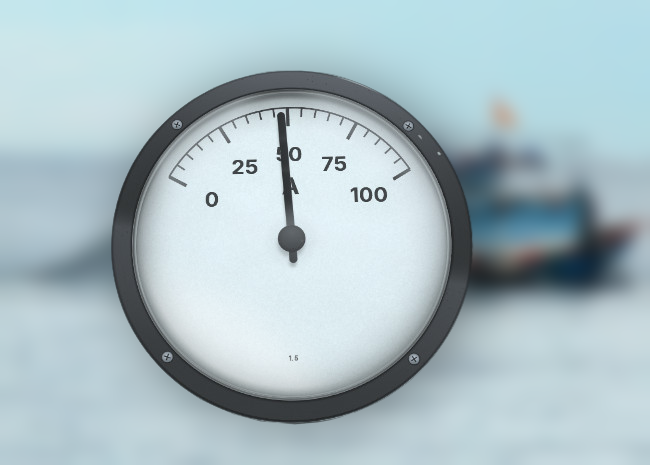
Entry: 47.5; A
